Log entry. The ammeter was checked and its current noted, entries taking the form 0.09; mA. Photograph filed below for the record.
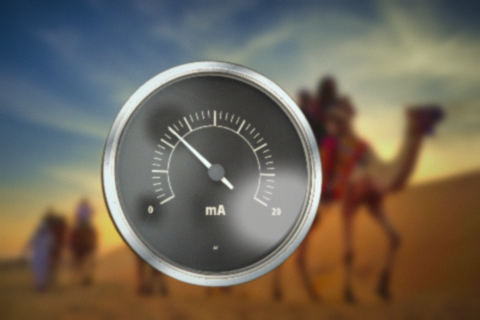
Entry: 6; mA
